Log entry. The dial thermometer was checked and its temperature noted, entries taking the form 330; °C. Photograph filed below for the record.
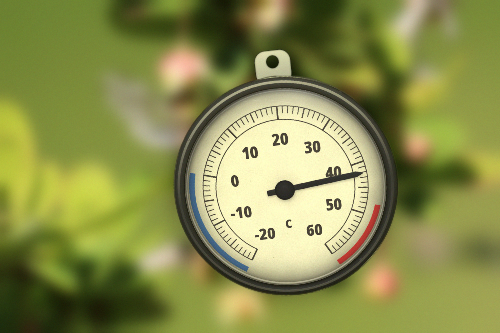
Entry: 42; °C
